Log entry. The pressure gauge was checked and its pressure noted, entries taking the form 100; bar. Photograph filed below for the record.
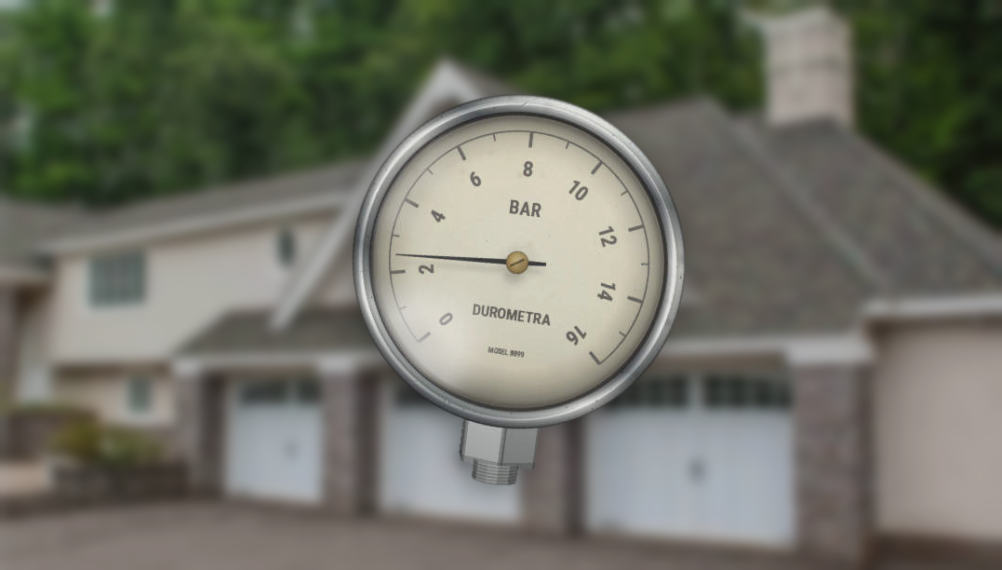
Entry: 2.5; bar
